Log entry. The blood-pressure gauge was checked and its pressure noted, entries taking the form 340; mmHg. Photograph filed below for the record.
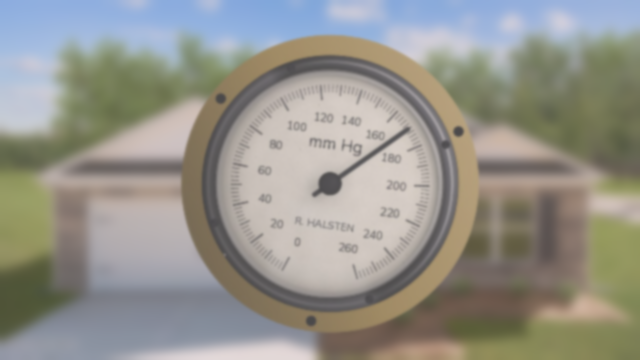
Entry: 170; mmHg
